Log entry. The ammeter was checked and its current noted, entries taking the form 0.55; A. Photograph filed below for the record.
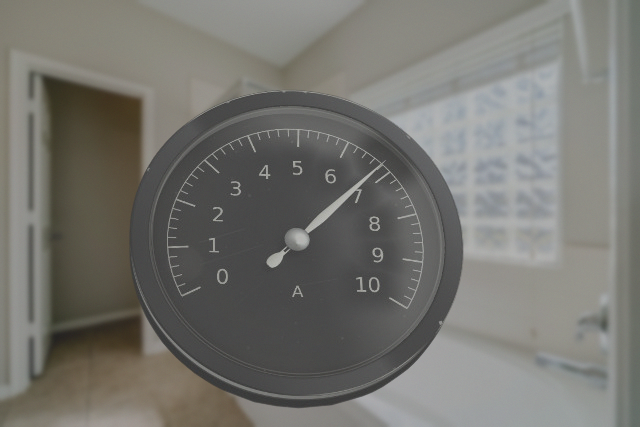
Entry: 6.8; A
